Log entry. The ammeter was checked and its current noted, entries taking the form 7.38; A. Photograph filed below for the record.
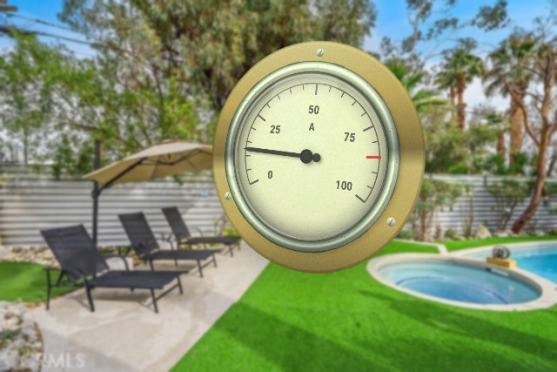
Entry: 12.5; A
